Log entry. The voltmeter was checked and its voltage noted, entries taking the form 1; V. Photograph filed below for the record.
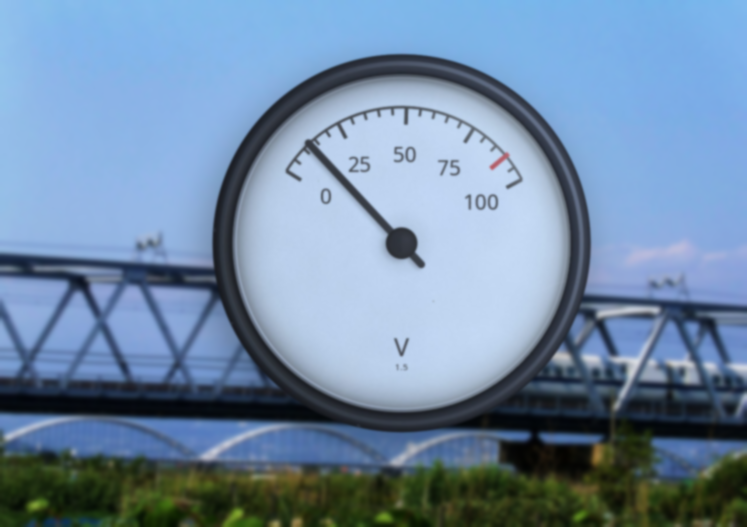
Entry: 12.5; V
